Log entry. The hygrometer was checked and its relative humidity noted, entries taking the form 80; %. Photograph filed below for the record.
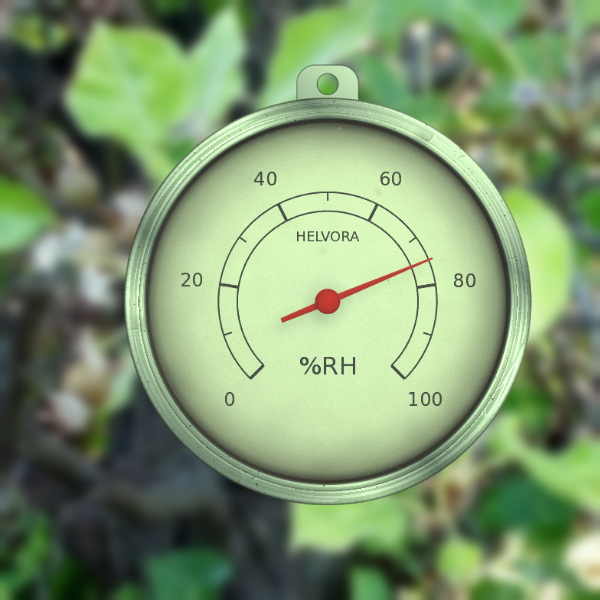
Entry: 75; %
